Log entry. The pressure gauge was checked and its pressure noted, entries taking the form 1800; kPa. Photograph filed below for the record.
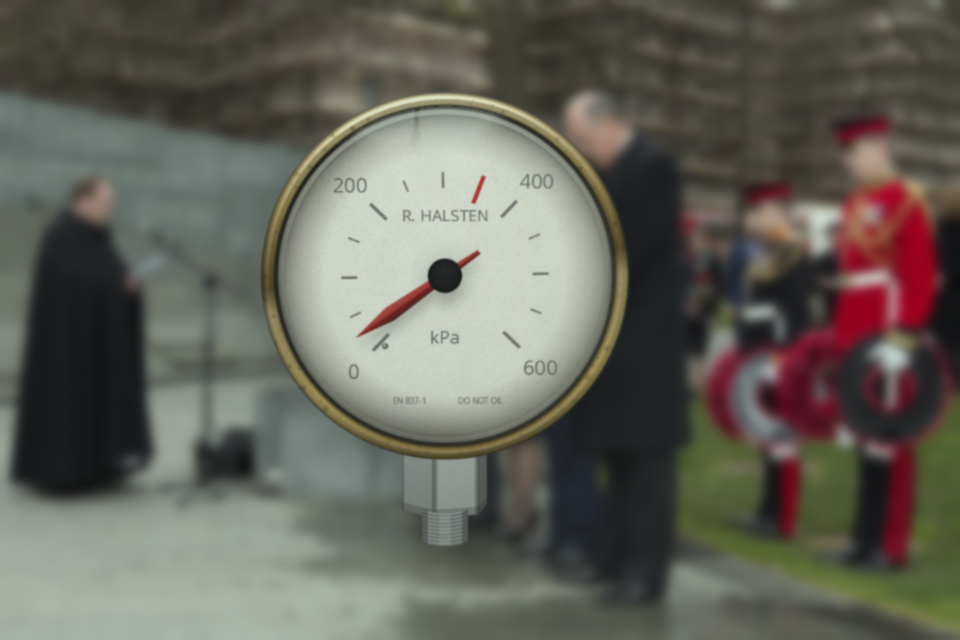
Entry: 25; kPa
